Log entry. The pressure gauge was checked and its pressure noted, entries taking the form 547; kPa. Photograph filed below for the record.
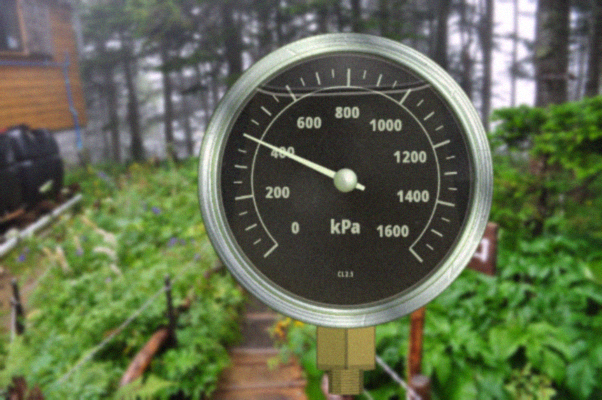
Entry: 400; kPa
